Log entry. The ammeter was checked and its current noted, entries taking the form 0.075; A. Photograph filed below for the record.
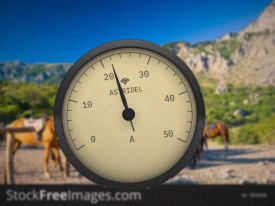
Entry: 22; A
